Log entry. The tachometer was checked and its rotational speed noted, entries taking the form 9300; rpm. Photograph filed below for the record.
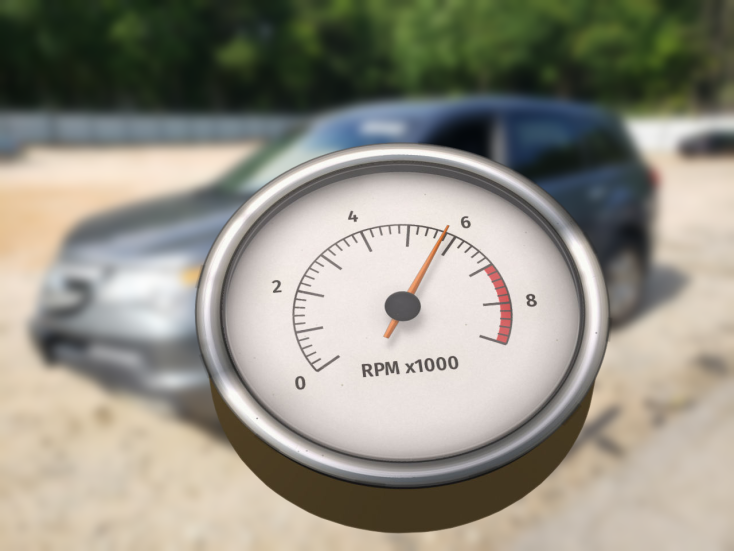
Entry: 5800; rpm
